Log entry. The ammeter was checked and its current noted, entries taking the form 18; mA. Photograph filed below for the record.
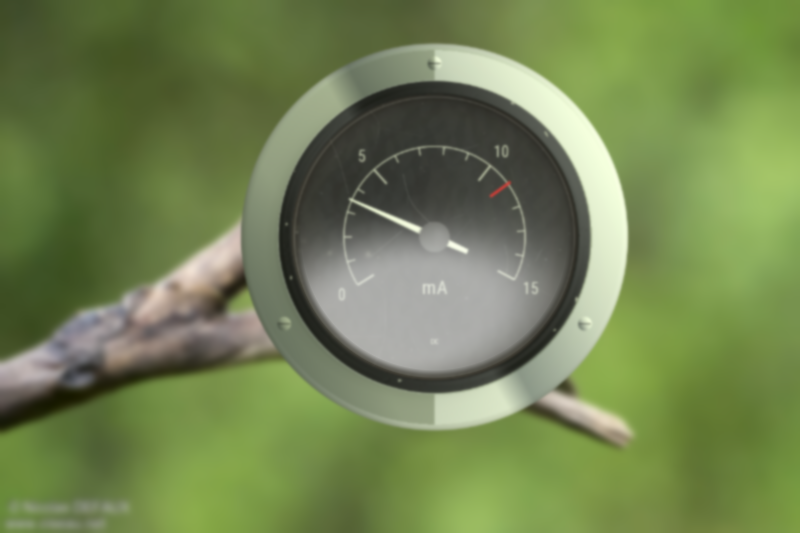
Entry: 3.5; mA
